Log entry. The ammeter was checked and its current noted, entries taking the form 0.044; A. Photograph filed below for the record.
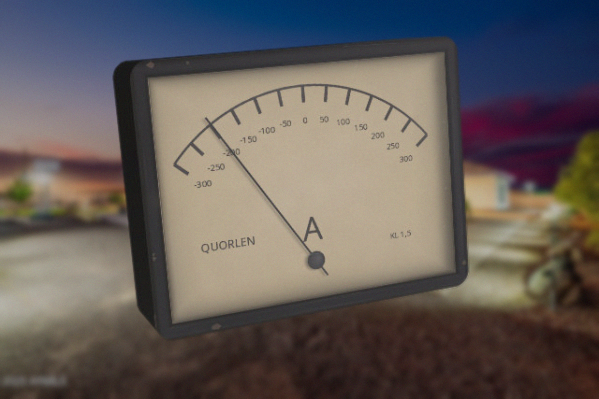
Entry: -200; A
